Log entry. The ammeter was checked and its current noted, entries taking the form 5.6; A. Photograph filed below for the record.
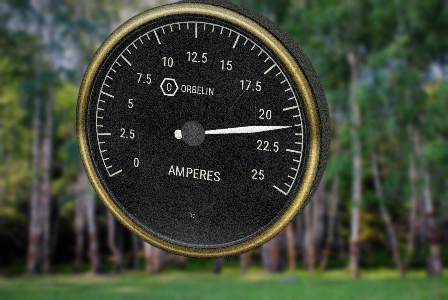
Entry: 21; A
